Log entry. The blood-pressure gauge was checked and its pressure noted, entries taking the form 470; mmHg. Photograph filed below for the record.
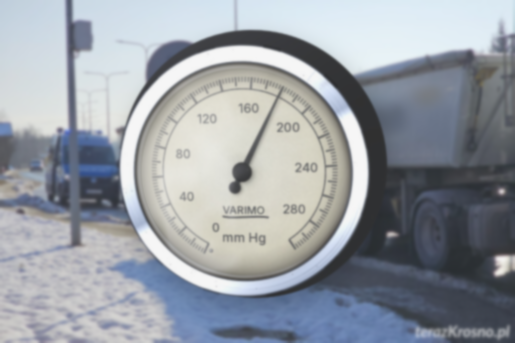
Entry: 180; mmHg
